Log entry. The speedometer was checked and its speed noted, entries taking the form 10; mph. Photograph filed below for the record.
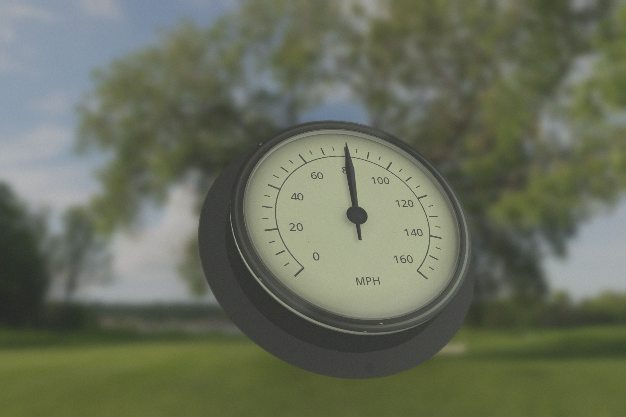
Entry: 80; mph
